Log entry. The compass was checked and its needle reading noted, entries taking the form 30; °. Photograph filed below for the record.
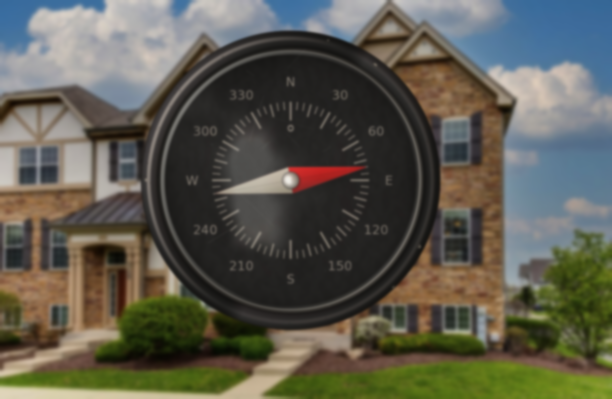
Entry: 80; °
